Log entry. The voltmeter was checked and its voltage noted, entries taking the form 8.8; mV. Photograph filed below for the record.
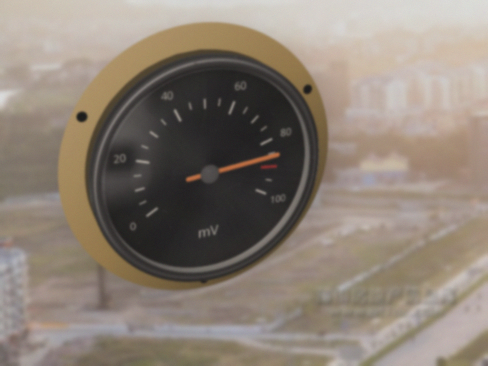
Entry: 85; mV
